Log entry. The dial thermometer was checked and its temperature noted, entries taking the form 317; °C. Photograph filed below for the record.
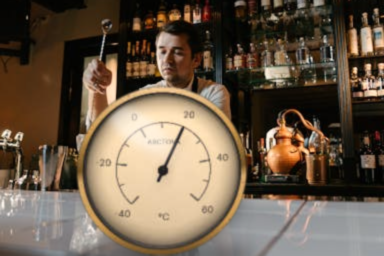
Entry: 20; °C
